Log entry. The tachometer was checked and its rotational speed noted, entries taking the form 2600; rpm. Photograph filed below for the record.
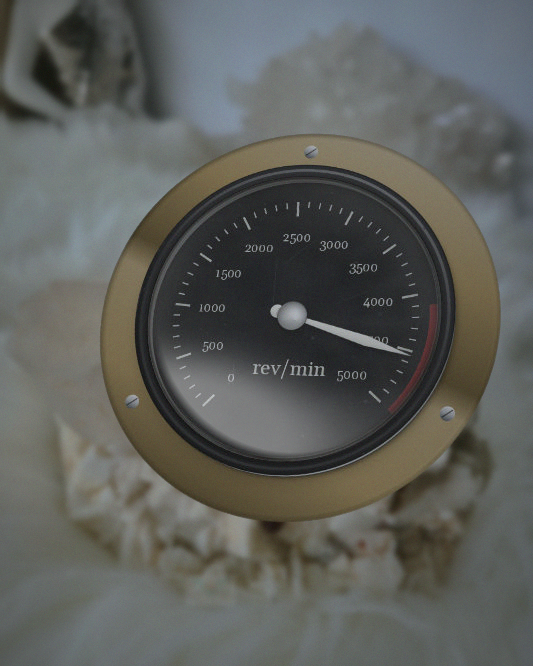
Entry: 4550; rpm
